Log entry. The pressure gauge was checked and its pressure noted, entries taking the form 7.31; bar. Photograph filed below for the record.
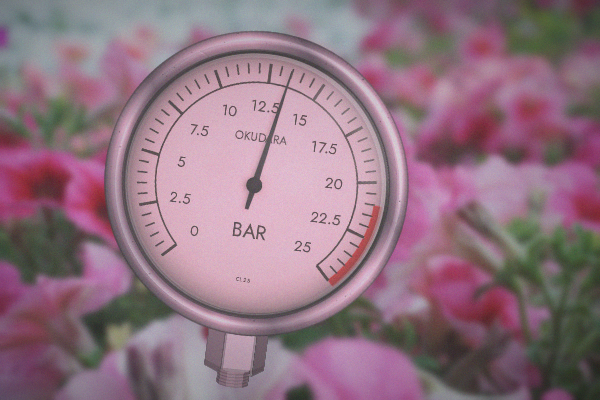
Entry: 13.5; bar
